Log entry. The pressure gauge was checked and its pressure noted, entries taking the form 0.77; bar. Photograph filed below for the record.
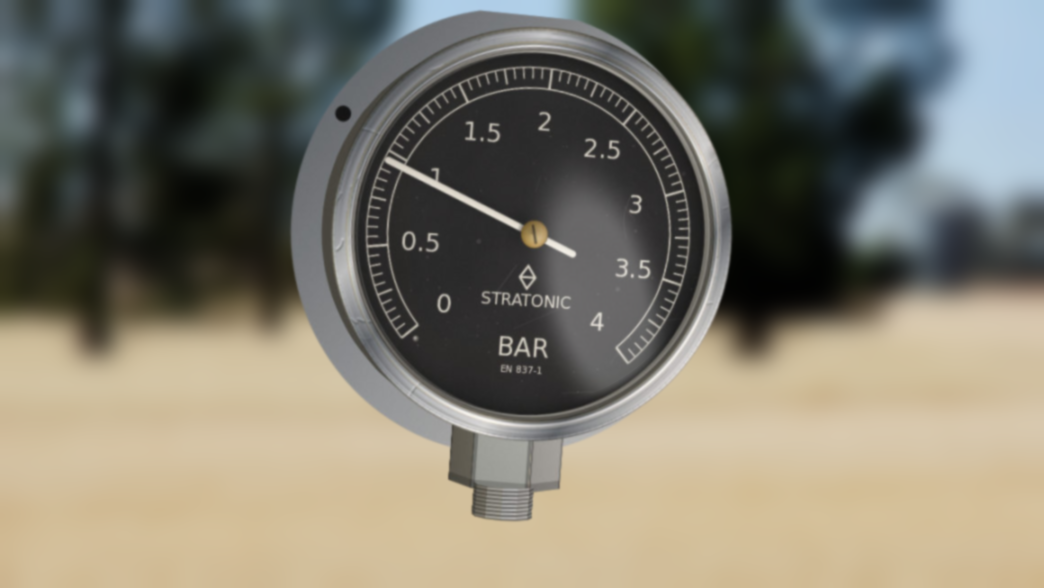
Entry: 0.95; bar
